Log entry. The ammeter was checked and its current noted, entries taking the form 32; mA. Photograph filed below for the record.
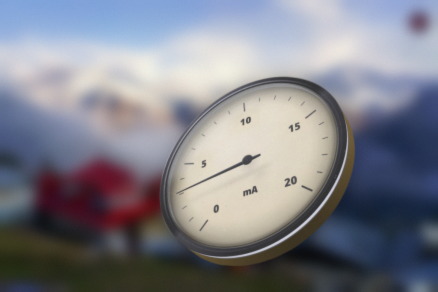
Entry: 3; mA
